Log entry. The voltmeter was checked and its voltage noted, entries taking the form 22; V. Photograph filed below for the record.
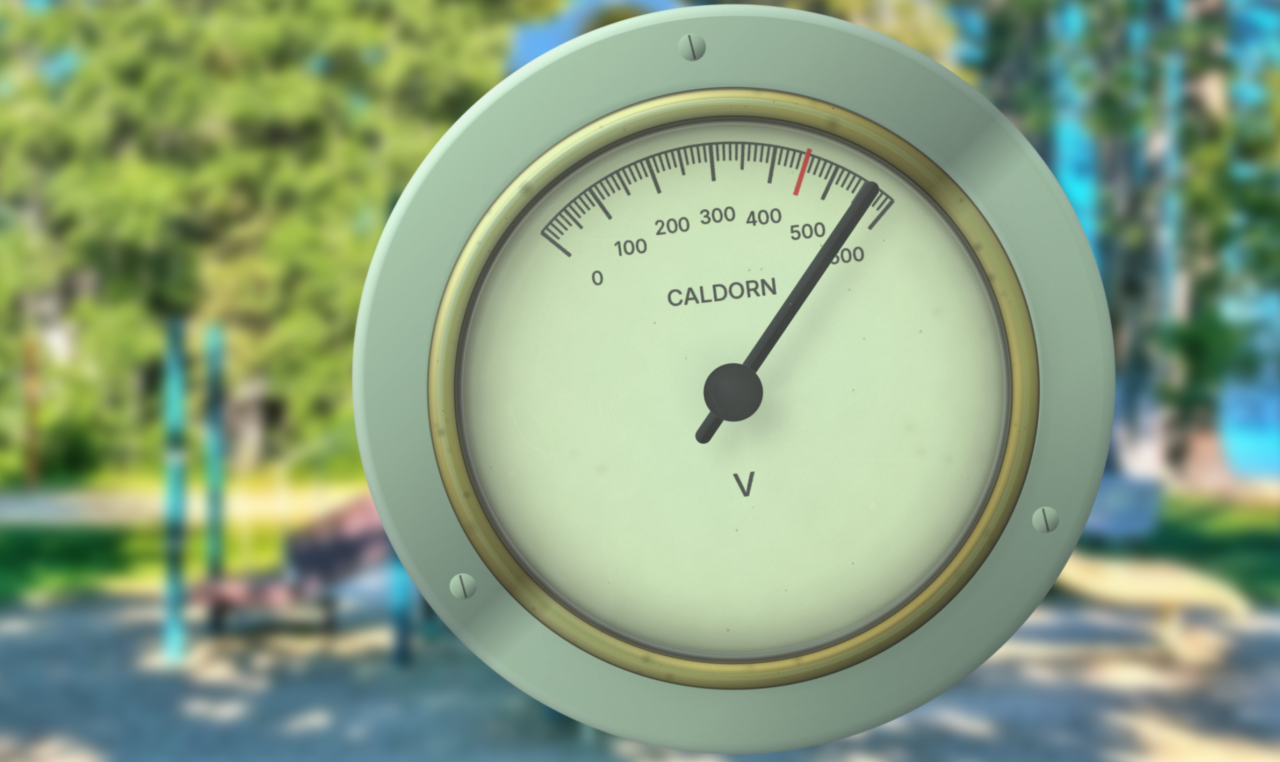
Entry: 560; V
